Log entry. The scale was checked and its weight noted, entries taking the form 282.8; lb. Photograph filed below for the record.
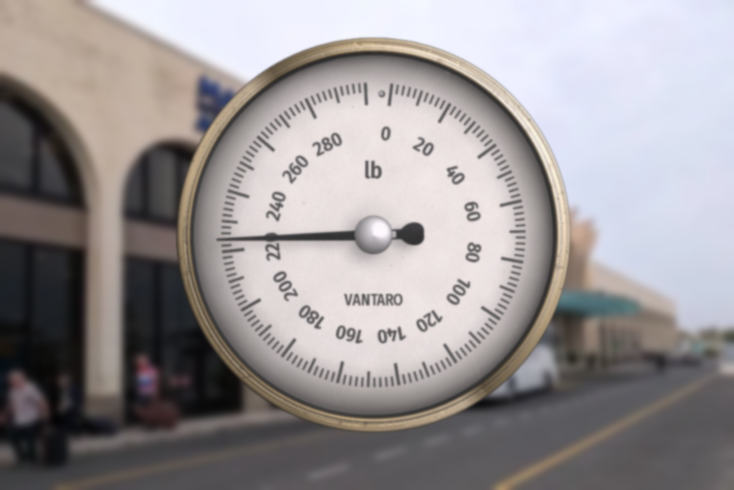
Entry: 224; lb
